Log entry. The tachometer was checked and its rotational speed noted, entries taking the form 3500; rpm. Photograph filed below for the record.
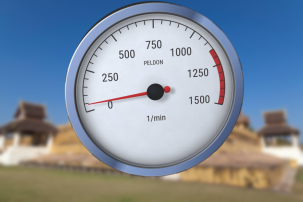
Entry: 50; rpm
